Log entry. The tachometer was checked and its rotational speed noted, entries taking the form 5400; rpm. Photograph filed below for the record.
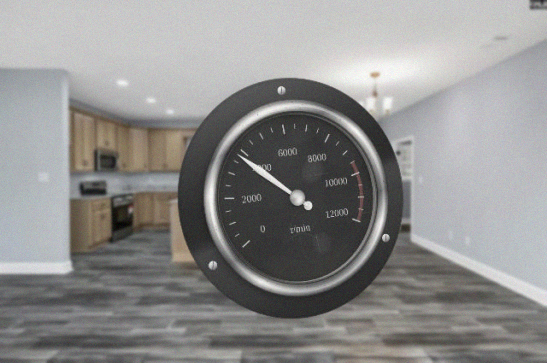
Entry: 3750; rpm
